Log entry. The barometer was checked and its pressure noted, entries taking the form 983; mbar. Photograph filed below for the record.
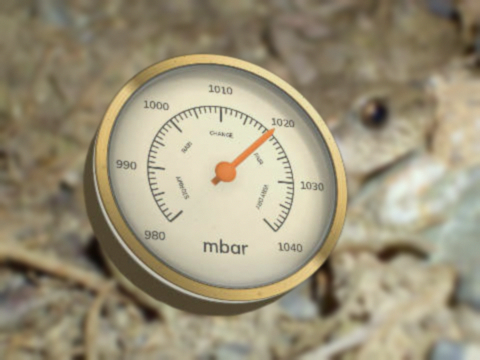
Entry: 1020; mbar
